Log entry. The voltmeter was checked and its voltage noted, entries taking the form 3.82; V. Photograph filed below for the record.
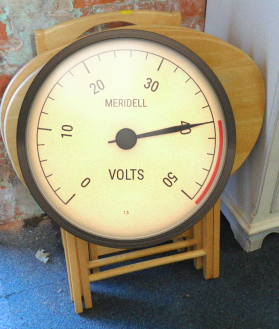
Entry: 40; V
